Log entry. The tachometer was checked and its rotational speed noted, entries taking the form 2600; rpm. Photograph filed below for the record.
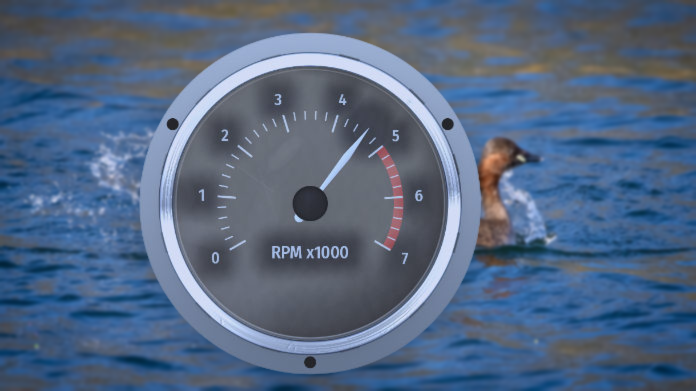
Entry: 4600; rpm
